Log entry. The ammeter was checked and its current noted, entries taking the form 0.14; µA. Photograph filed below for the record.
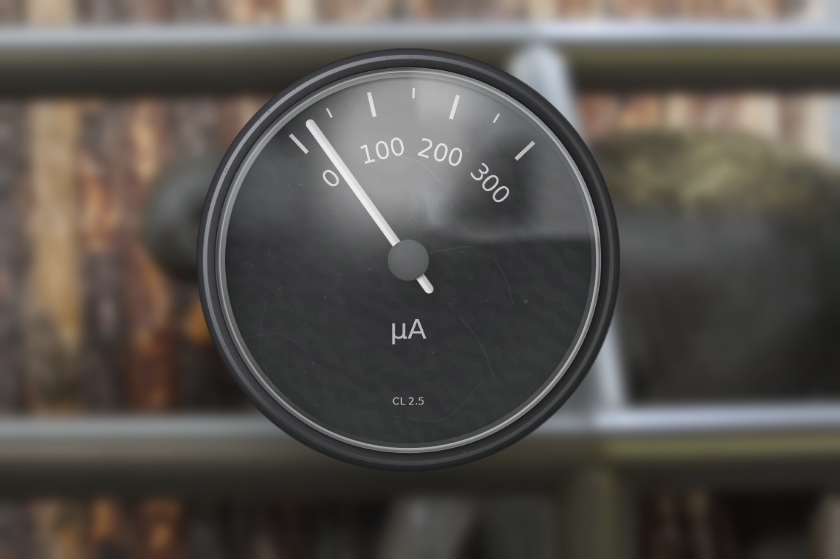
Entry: 25; µA
